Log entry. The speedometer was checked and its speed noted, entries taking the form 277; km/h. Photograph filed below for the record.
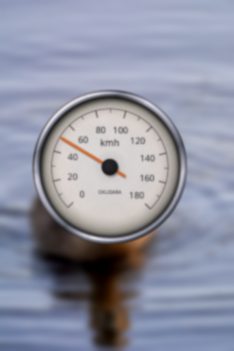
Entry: 50; km/h
